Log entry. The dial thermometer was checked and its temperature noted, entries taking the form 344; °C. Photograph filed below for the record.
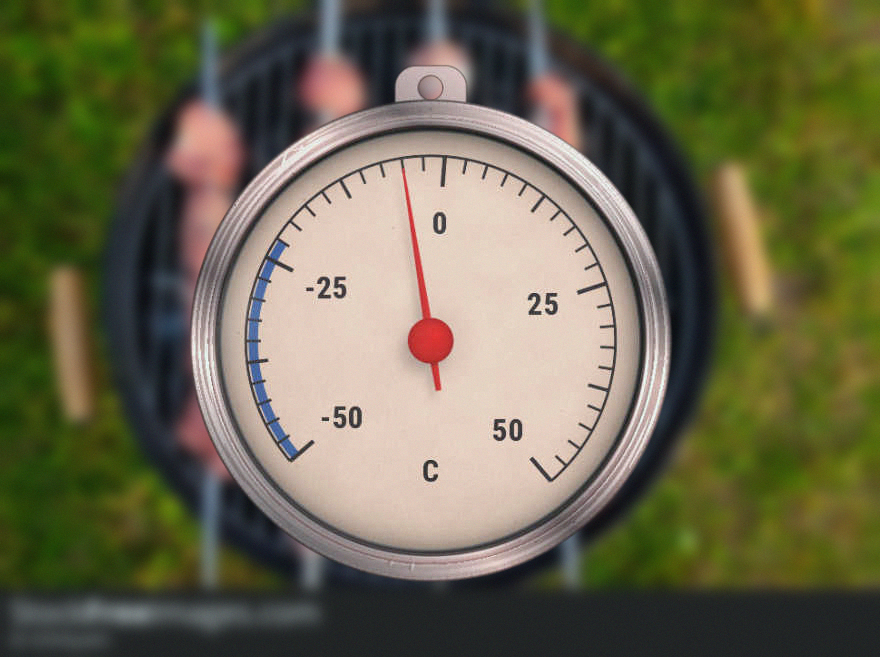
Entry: -5; °C
